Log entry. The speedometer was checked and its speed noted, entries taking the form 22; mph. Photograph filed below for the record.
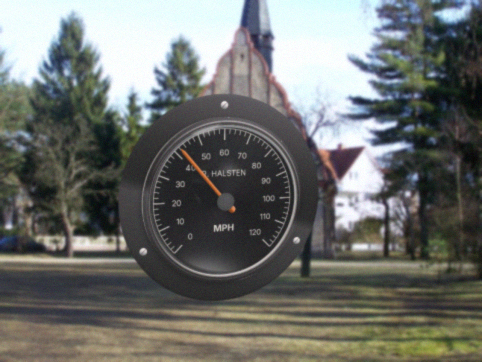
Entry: 42; mph
